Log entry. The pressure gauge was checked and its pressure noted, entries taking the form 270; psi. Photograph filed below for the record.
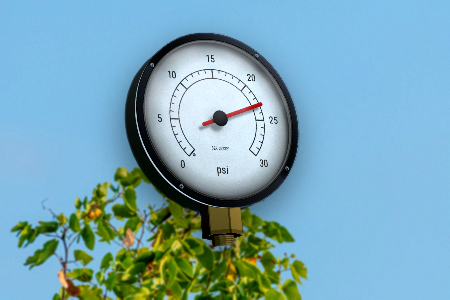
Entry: 23; psi
